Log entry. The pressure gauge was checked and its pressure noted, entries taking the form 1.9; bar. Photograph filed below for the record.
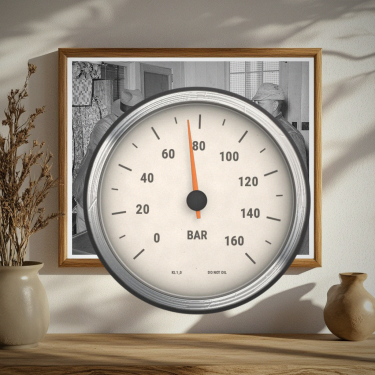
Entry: 75; bar
